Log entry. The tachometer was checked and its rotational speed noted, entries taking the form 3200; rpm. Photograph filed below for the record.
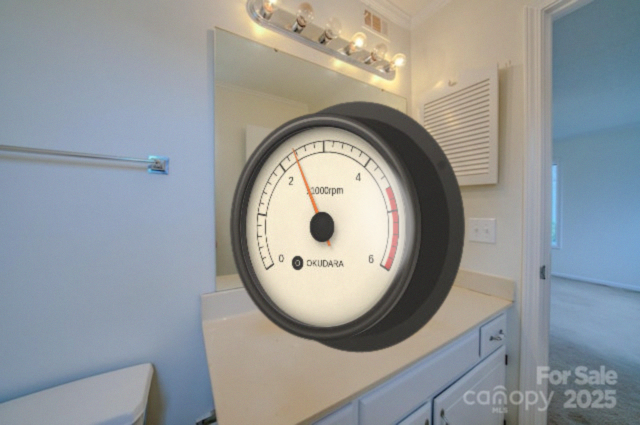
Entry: 2400; rpm
